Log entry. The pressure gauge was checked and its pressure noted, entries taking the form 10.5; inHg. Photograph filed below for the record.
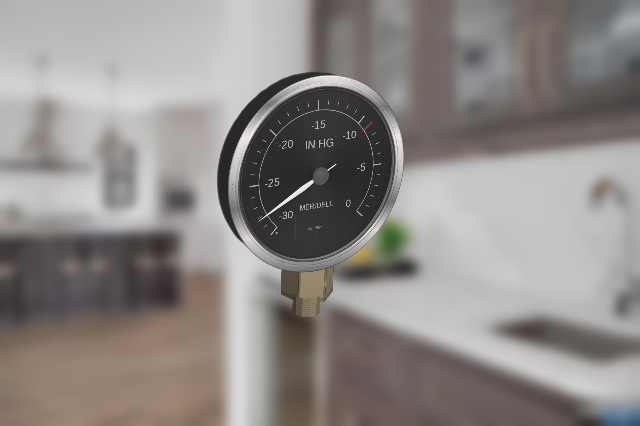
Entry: -28; inHg
